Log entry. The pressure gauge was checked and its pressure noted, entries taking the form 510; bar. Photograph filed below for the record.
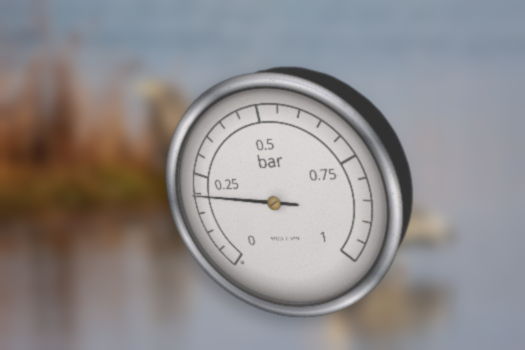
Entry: 0.2; bar
